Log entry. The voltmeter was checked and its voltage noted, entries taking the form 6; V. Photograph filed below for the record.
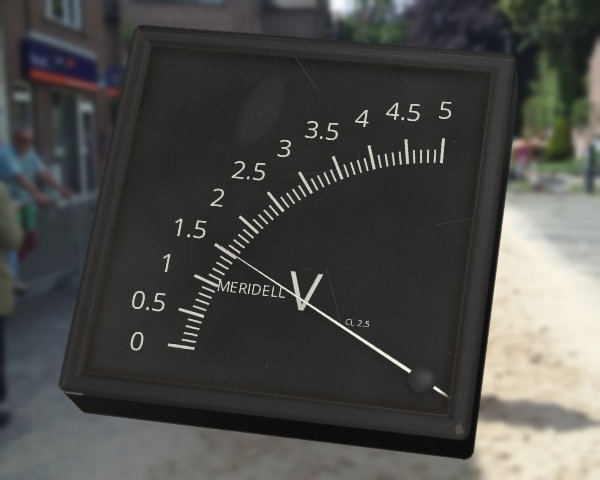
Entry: 1.5; V
